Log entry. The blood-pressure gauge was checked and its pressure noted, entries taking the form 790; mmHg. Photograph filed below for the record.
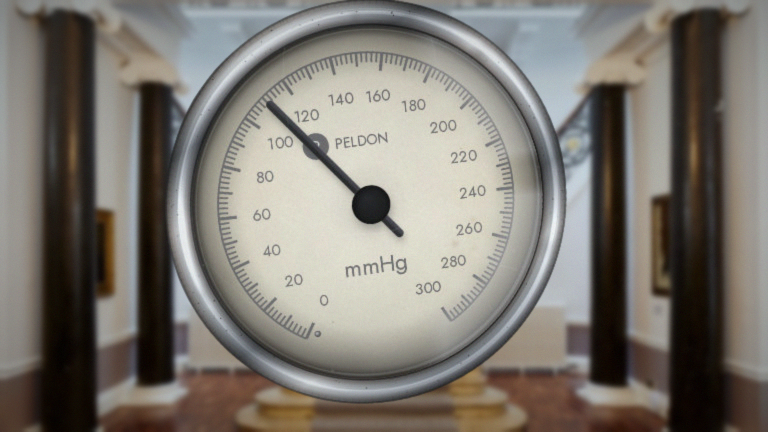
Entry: 110; mmHg
